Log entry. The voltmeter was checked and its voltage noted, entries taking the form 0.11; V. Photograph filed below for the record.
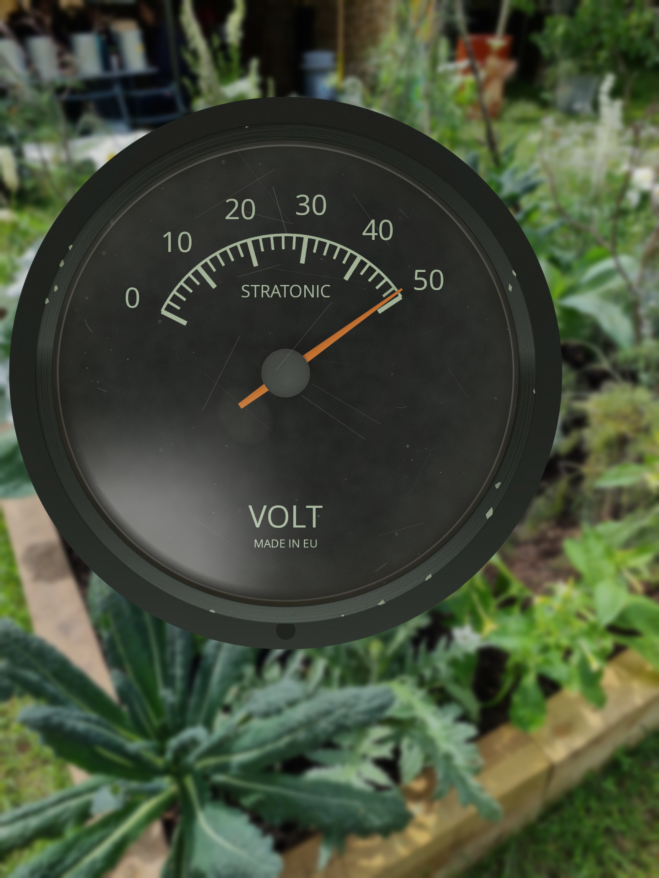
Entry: 49; V
